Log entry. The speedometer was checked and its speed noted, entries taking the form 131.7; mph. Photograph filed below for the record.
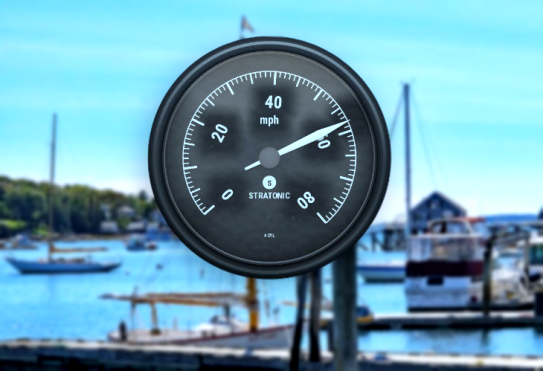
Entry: 58; mph
